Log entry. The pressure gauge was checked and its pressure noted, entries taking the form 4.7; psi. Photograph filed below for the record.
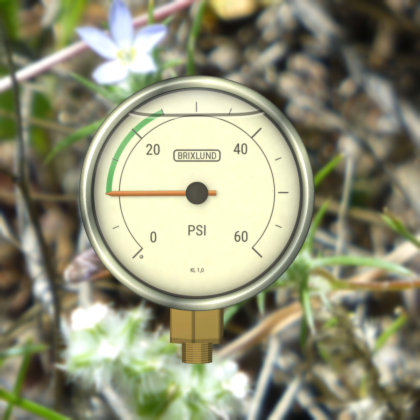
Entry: 10; psi
